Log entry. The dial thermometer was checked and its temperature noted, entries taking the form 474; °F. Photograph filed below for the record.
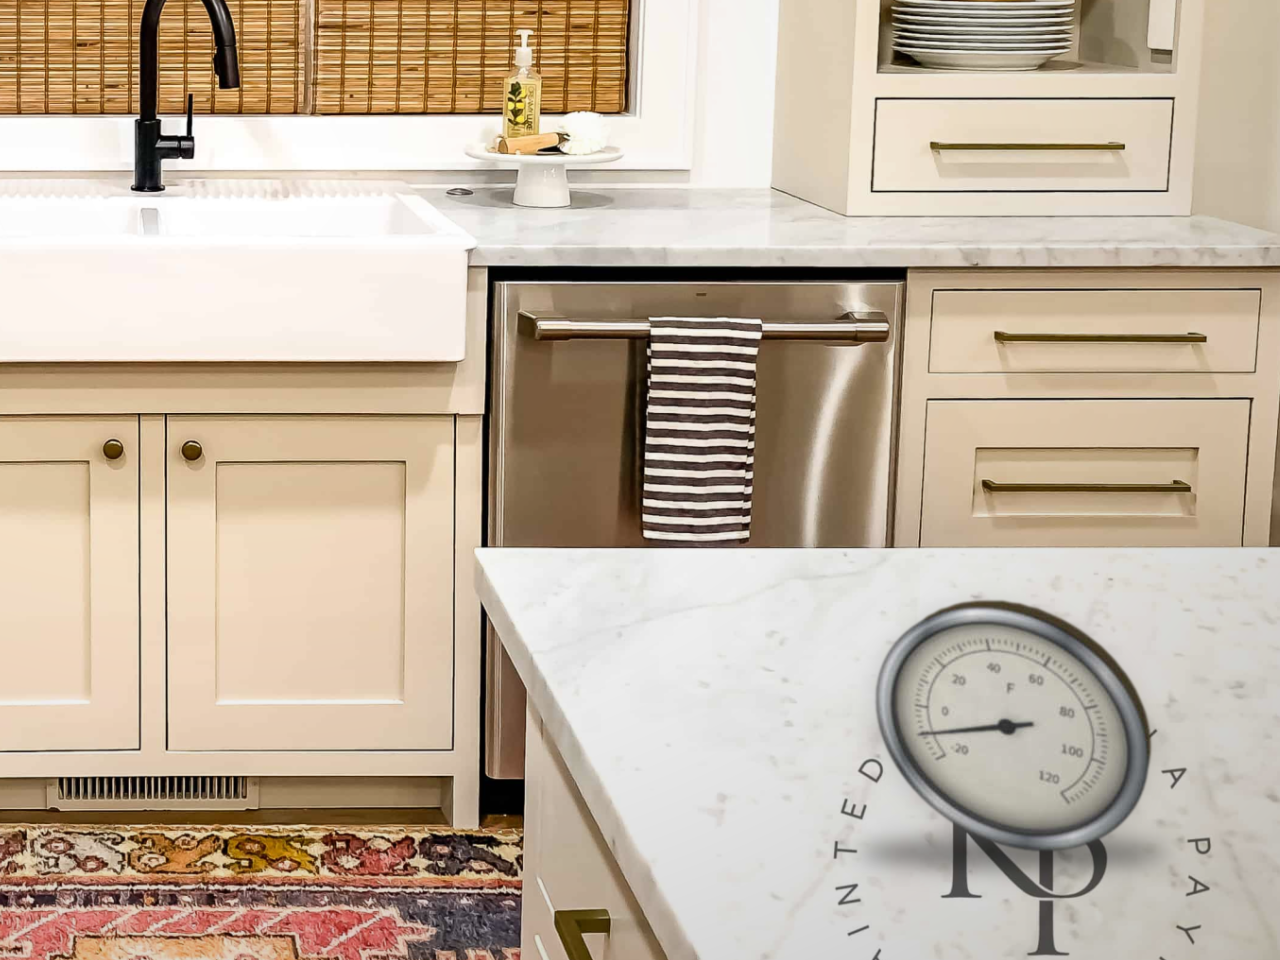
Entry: -10; °F
